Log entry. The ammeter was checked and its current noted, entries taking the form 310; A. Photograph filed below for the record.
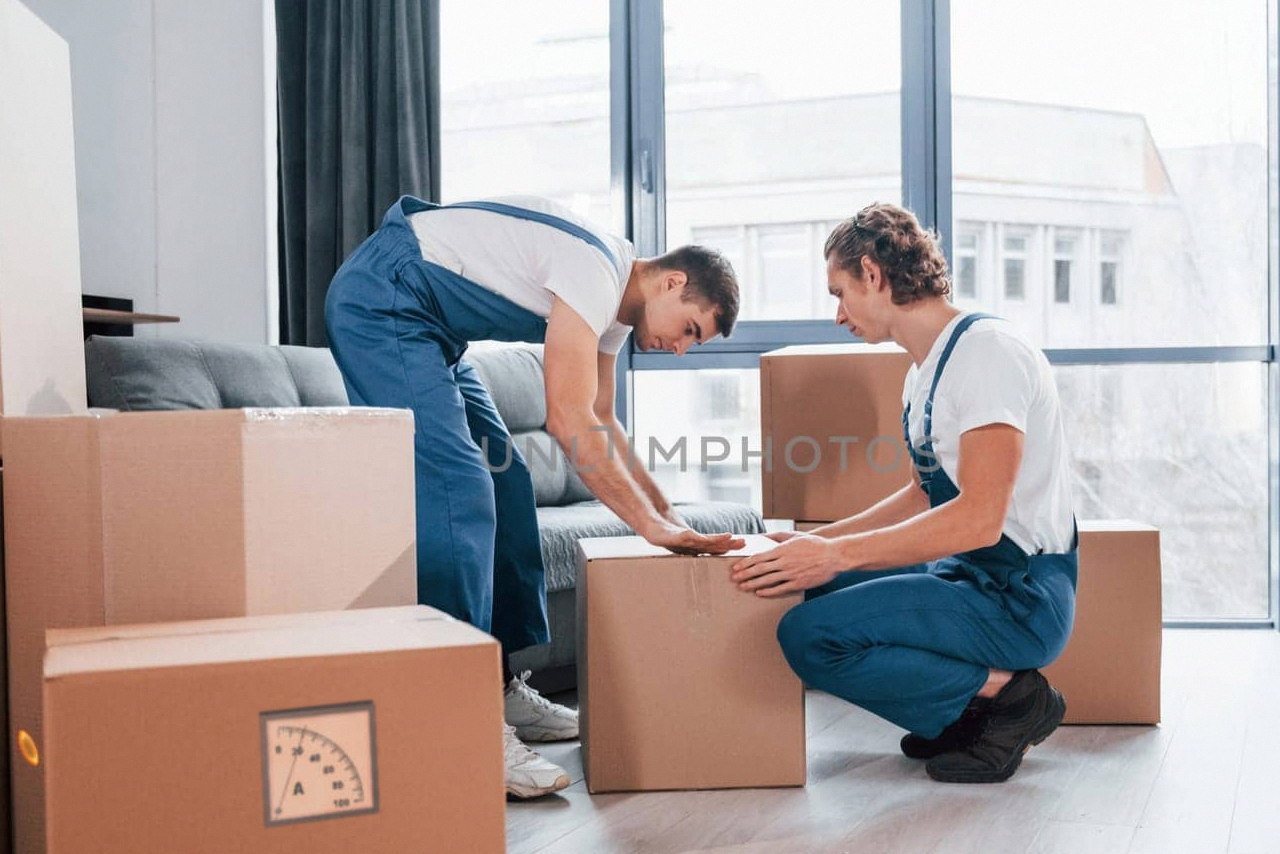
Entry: 20; A
